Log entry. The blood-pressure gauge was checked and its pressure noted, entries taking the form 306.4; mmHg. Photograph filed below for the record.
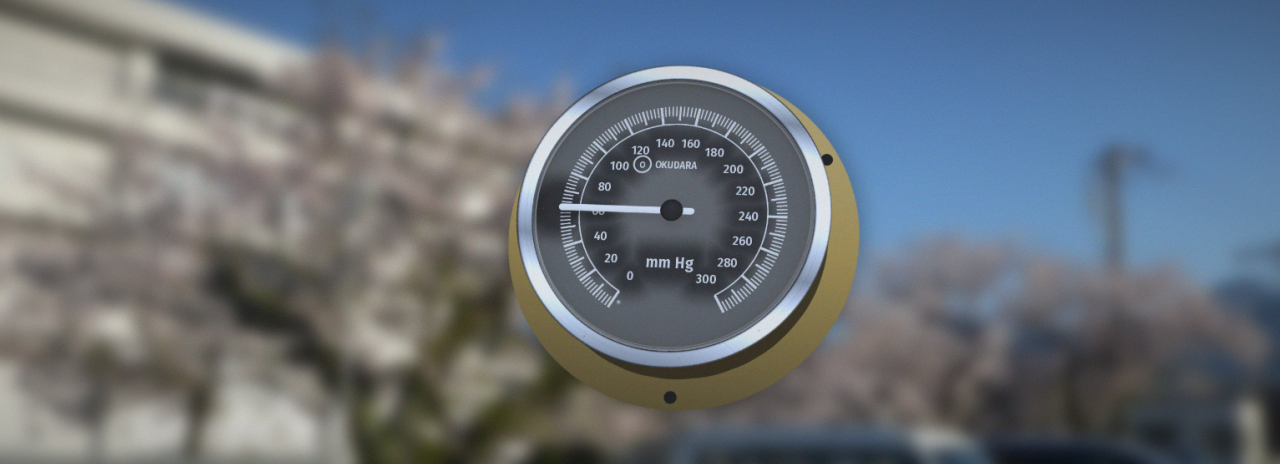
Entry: 60; mmHg
